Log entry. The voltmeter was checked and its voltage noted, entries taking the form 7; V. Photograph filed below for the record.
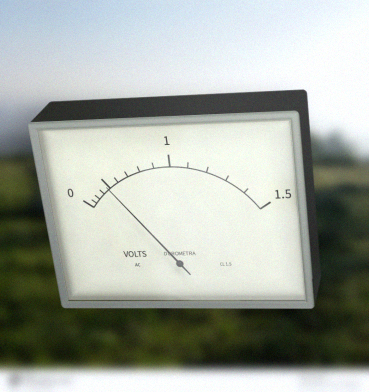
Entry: 0.5; V
